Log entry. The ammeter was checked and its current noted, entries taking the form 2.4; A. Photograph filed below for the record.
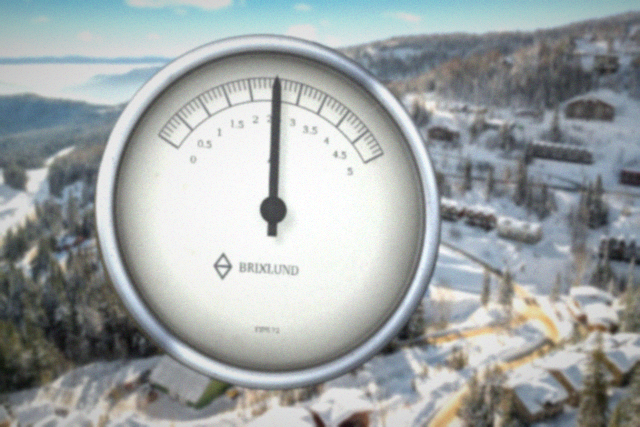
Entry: 2.5; A
